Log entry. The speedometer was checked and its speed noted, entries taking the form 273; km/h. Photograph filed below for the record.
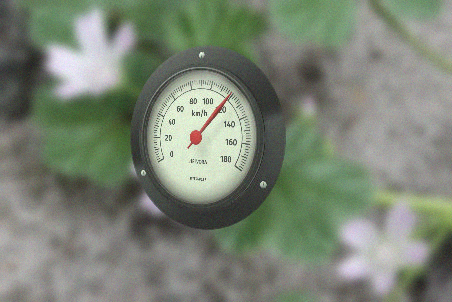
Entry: 120; km/h
